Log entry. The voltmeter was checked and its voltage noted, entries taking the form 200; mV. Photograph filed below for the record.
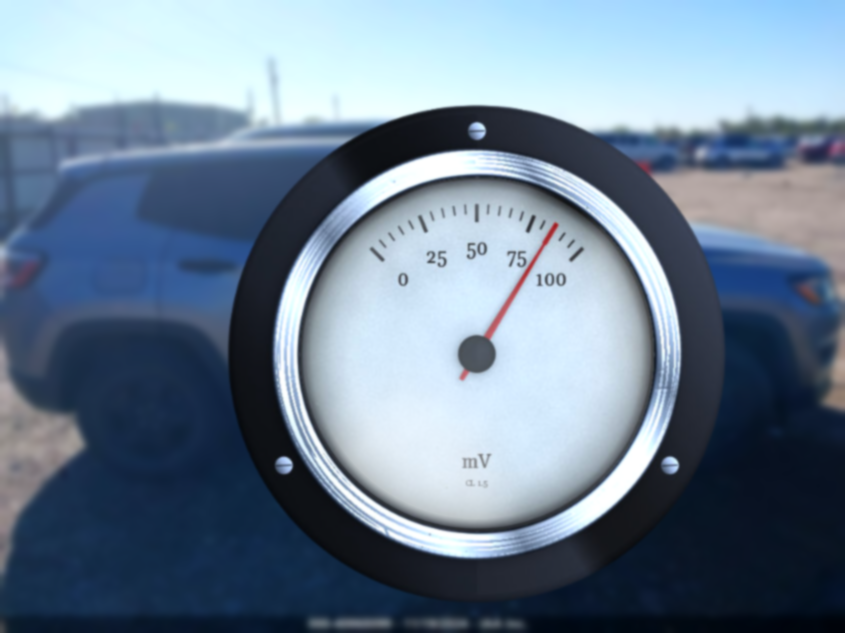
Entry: 85; mV
